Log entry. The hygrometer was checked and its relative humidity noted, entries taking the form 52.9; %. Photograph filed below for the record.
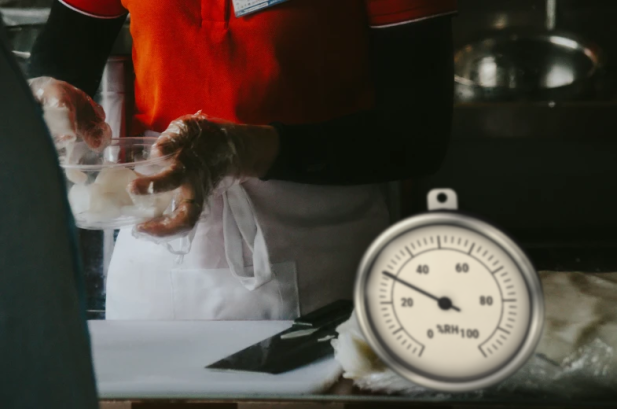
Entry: 30; %
